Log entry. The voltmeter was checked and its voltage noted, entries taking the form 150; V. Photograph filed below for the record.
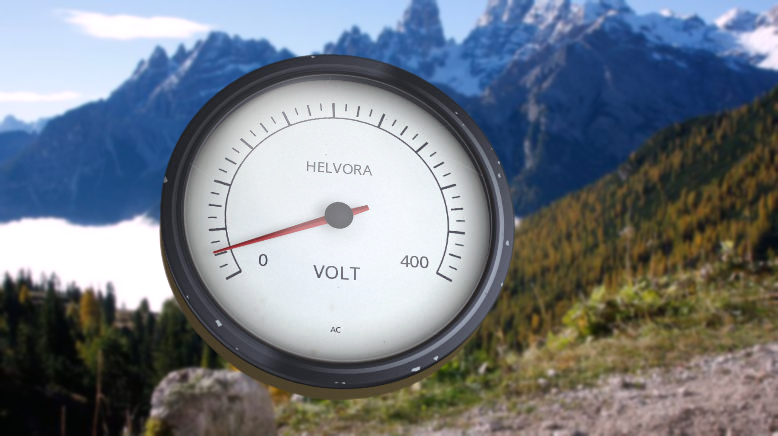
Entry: 20; V
